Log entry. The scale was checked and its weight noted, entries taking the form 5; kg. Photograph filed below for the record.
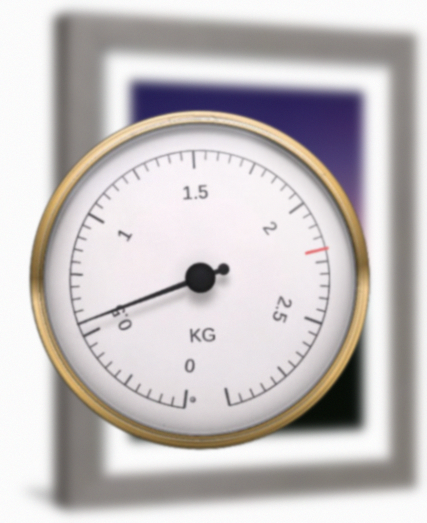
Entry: 0.55; kg
